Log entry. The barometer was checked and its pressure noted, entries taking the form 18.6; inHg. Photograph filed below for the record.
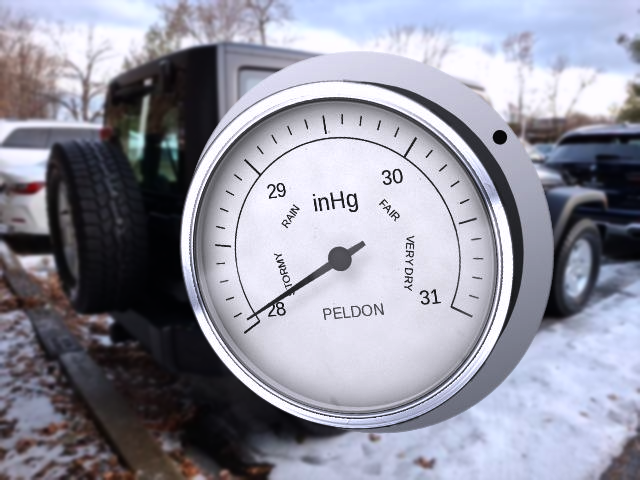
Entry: 28.05; inHg
